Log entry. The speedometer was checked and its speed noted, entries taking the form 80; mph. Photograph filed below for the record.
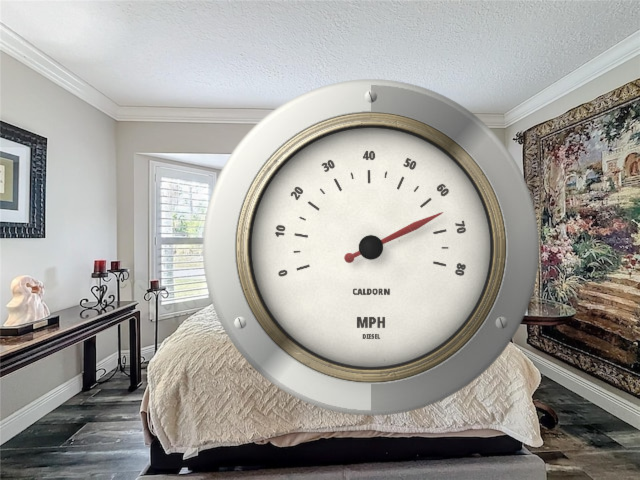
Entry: 65; mph
